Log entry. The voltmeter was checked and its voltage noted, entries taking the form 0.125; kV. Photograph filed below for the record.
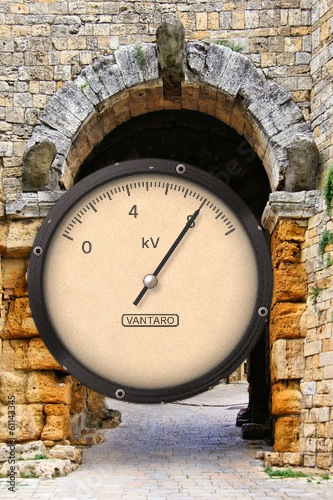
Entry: 8; kV
